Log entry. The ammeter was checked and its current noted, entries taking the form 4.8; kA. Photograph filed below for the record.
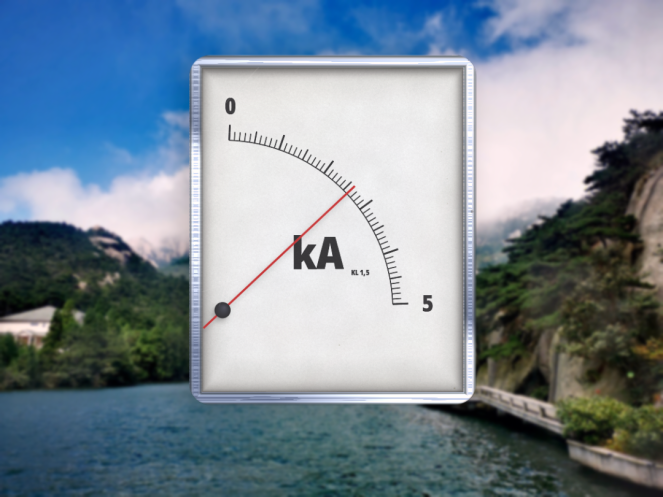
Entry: 2.6; kA
